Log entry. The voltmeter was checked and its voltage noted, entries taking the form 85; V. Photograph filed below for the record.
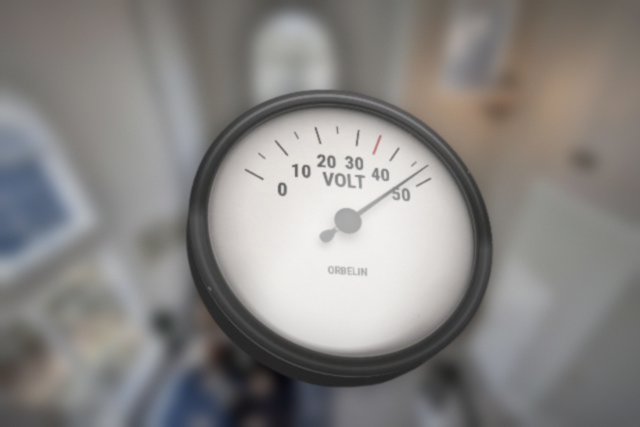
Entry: 47.5; V
